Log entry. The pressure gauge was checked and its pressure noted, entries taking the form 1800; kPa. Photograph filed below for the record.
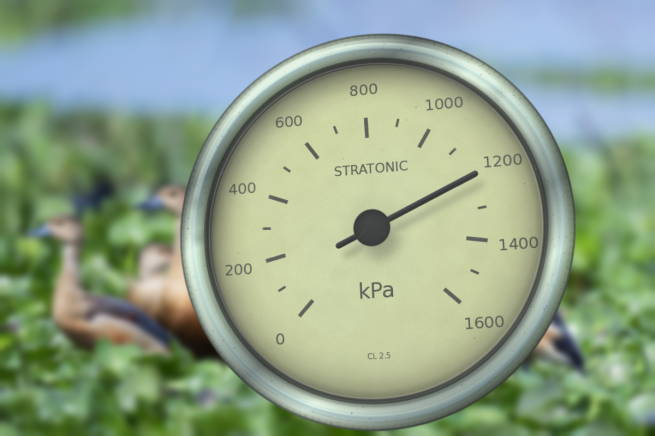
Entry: 1200; kPa
